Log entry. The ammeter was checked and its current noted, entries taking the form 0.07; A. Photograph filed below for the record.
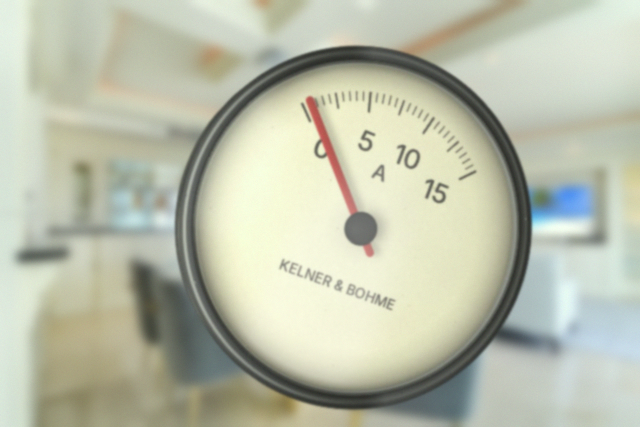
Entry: 0.5; A
